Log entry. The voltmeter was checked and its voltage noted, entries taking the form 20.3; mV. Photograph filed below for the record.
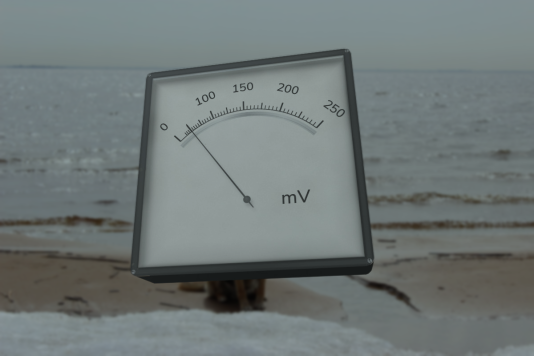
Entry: 50; mV
